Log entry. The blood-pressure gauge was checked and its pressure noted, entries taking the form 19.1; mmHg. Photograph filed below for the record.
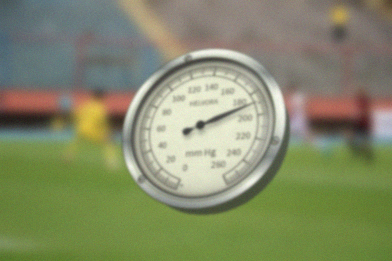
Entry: 190; mmHg
